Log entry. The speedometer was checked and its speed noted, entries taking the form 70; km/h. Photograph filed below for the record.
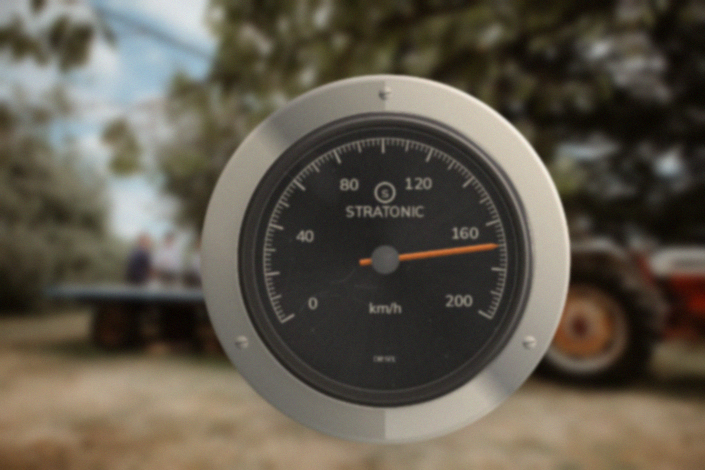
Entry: 170; km/h
